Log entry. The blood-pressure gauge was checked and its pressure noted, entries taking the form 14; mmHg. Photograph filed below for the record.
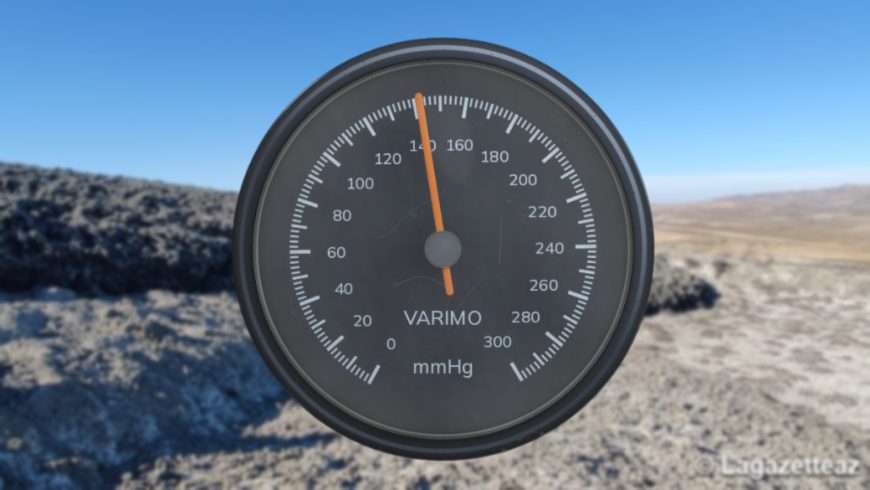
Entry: 142; mmHg
